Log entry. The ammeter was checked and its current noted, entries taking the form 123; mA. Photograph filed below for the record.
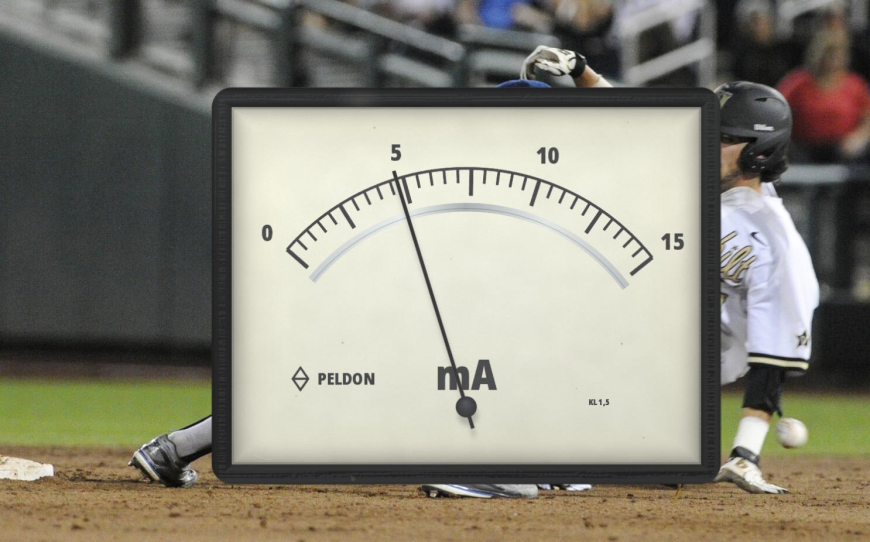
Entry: 4.75; mA
